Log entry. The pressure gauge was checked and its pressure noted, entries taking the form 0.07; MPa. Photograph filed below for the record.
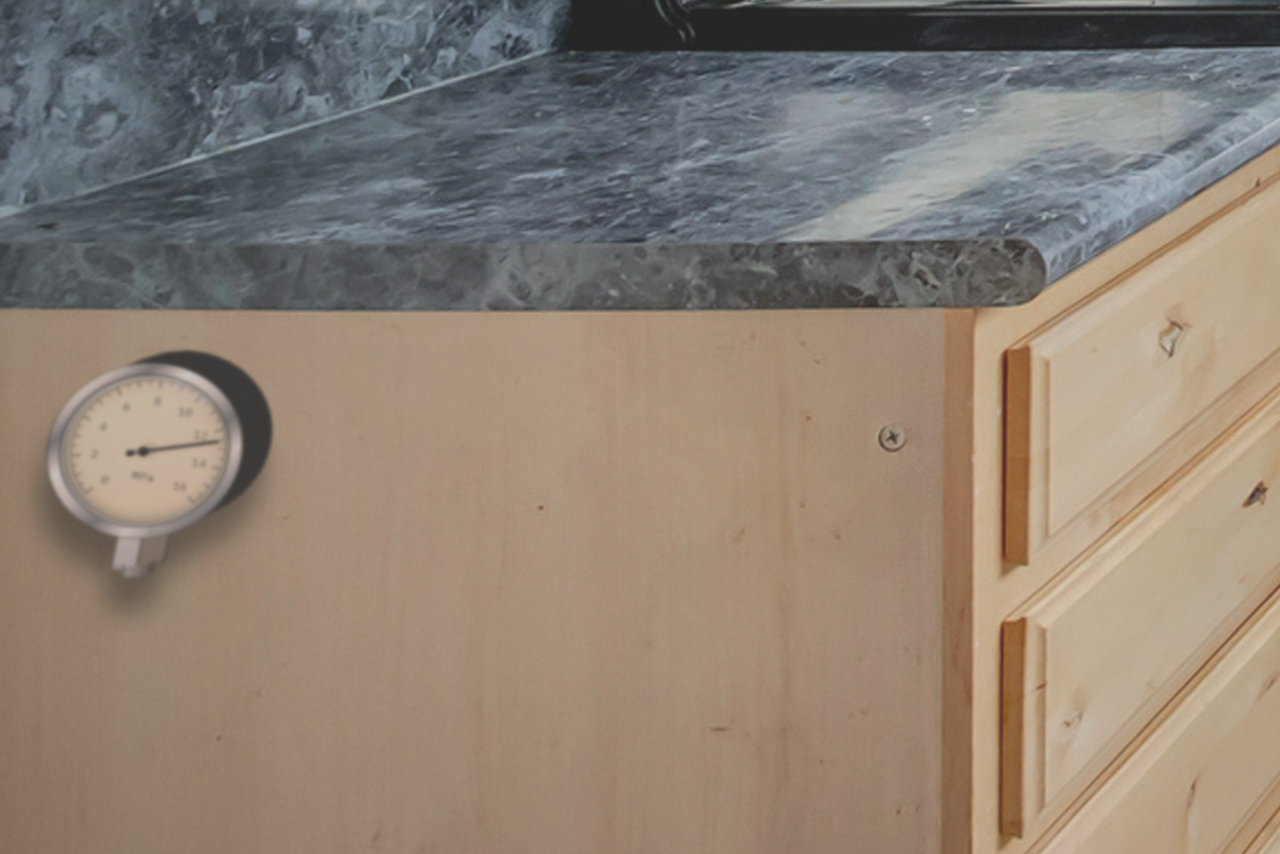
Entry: 12.5; MPa
